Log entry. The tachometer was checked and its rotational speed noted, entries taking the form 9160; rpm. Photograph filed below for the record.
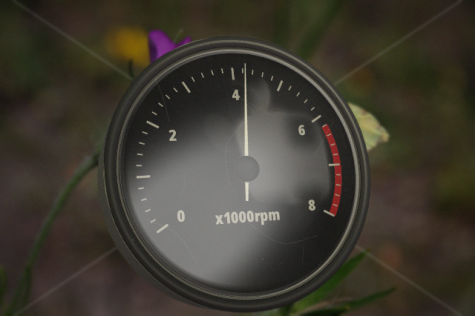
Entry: 4200; rpm
